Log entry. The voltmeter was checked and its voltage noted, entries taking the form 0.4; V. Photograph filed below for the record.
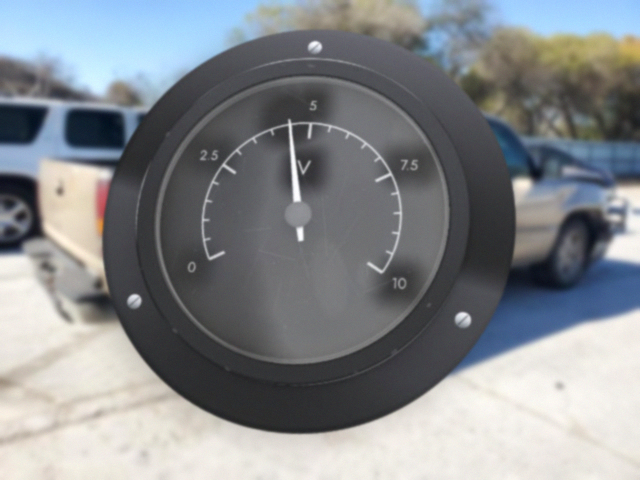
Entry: 4.5; V
